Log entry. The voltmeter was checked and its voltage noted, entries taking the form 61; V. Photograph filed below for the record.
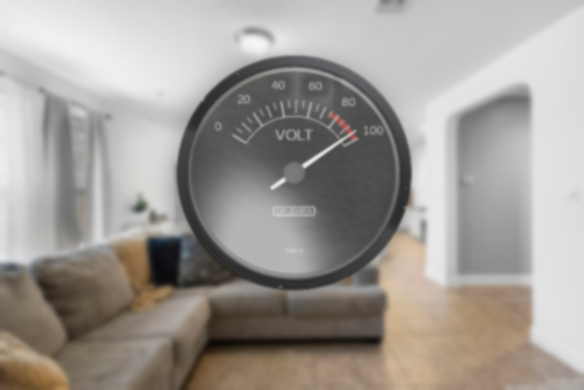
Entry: 95; V
